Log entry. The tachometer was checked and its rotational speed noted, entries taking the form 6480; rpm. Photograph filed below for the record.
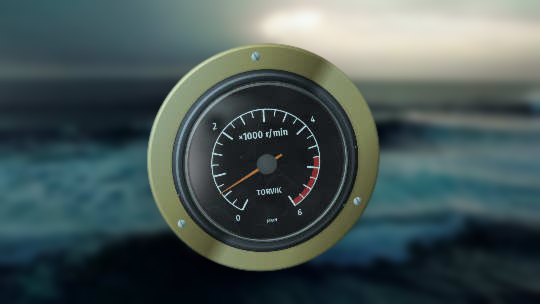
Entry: 625; rpm
